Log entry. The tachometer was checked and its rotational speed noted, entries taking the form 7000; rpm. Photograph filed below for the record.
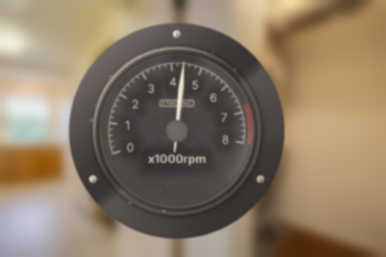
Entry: 4400; rpm
